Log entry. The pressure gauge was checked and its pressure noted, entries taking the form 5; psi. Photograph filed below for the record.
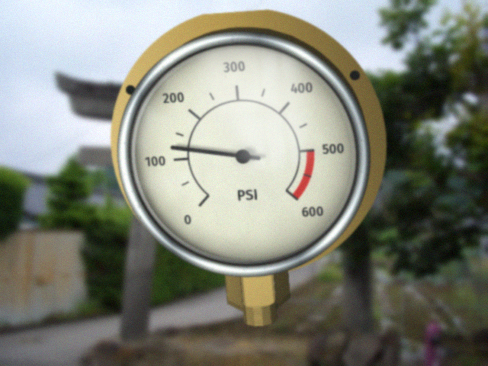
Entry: 125; psi
